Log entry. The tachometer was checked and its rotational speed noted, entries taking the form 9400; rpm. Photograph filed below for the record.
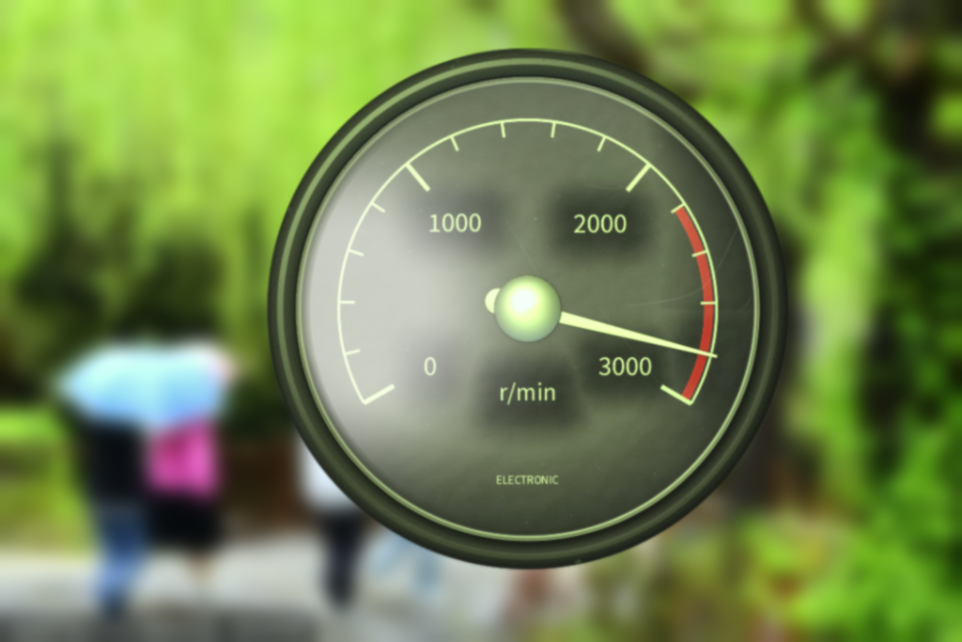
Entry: 2800; rpm
